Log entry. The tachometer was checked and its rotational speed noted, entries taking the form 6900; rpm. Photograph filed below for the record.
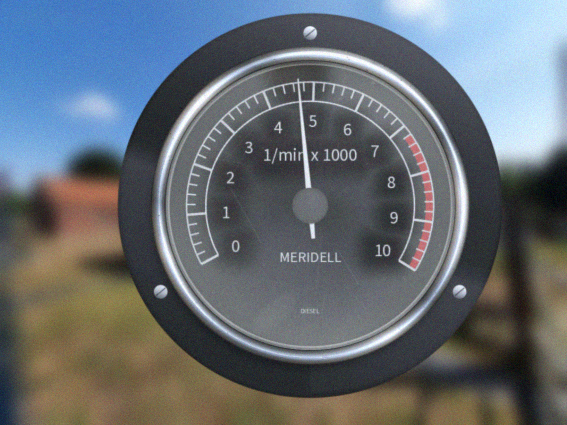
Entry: 4700; rpm
